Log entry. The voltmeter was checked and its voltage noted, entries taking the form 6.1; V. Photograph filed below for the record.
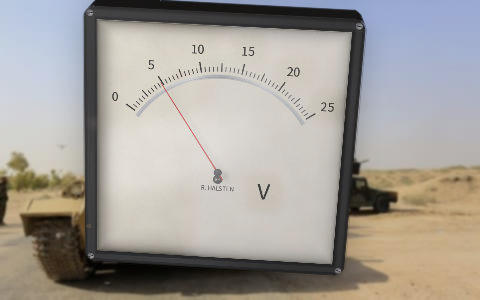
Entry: 5; V
